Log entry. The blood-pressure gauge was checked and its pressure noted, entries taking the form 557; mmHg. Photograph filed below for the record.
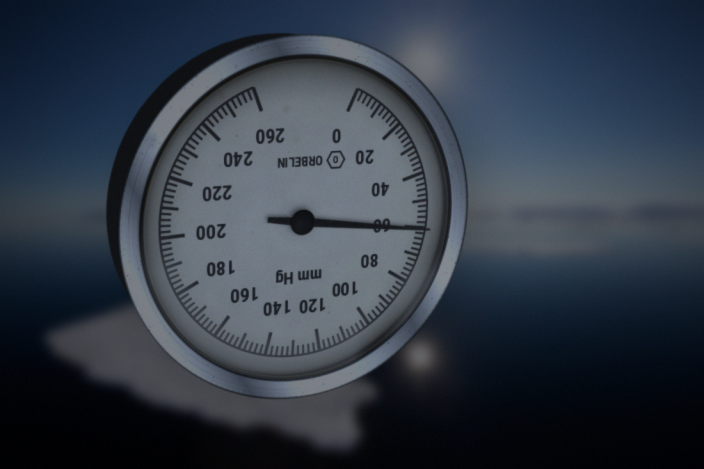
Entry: 60; mmHg
